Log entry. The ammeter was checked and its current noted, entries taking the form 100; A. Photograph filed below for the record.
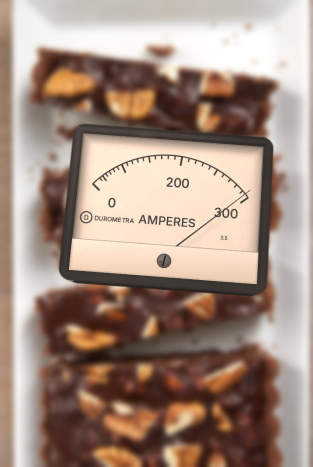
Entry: 295; A
